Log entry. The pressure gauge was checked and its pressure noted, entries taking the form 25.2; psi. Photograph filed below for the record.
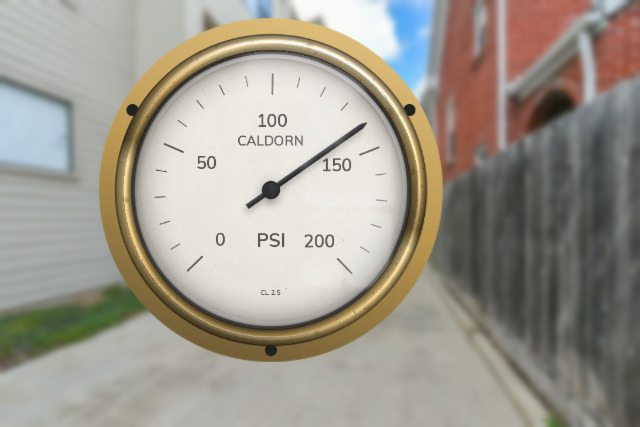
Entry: 140; psi
